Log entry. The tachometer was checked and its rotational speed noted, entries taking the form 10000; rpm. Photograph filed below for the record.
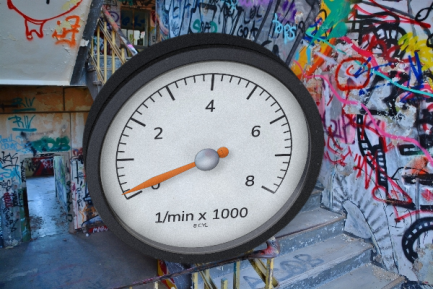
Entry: 200; rpm
